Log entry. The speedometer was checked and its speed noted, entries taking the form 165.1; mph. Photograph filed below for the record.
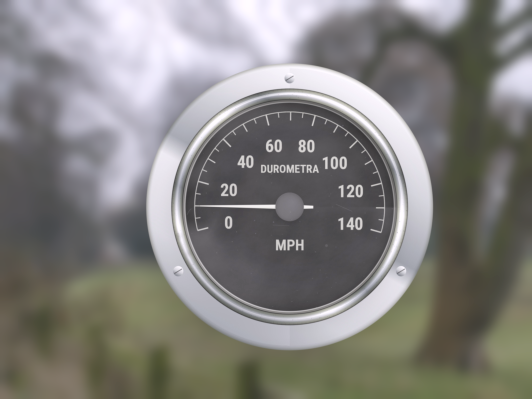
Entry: 10; mph
